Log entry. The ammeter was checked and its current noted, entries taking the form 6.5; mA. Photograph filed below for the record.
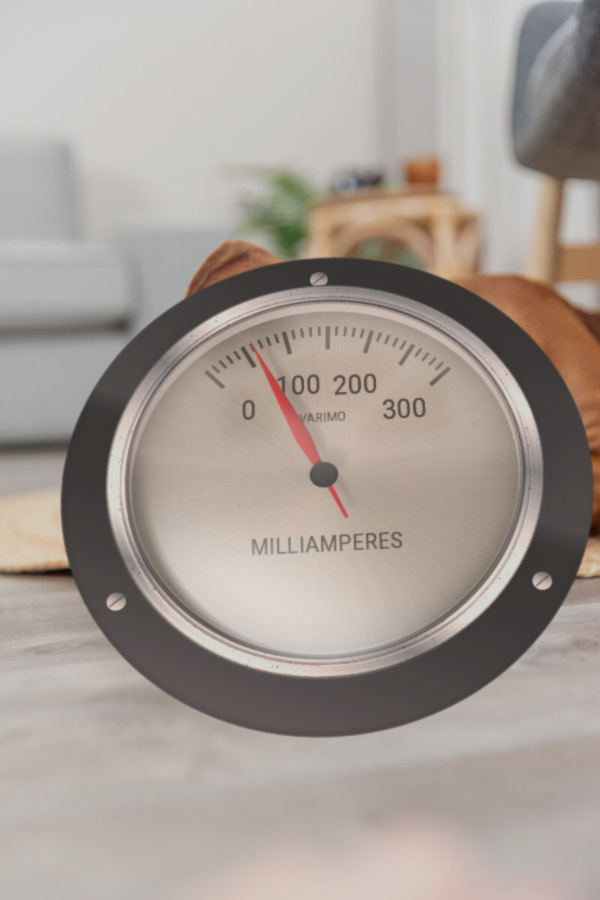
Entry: 60; mA
